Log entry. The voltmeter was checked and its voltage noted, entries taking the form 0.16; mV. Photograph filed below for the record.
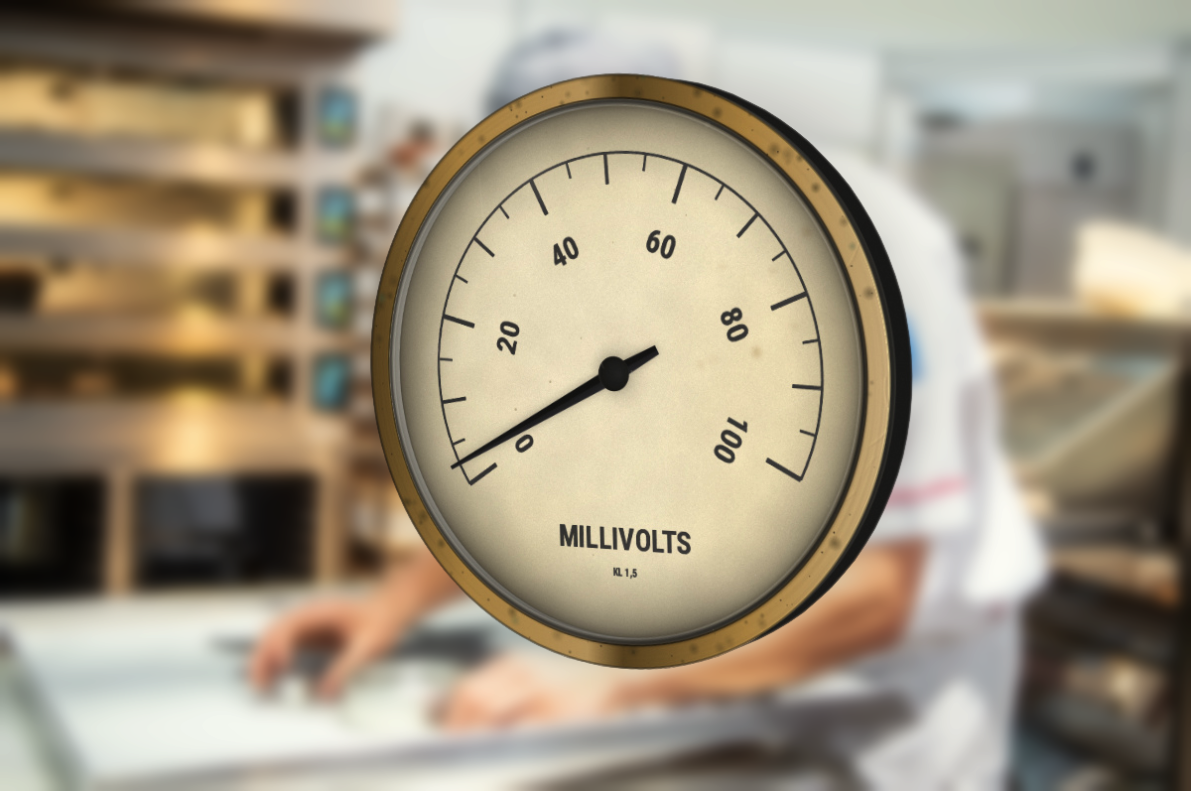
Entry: 2.5; mV
